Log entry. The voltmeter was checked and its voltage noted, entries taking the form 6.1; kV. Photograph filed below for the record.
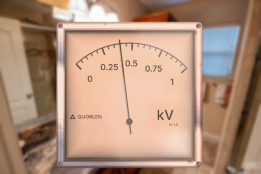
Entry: 0.4; kV
